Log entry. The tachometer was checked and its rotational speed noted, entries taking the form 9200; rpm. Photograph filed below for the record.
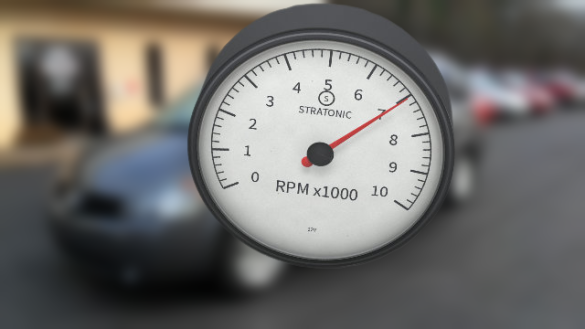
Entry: 7000; rpm
